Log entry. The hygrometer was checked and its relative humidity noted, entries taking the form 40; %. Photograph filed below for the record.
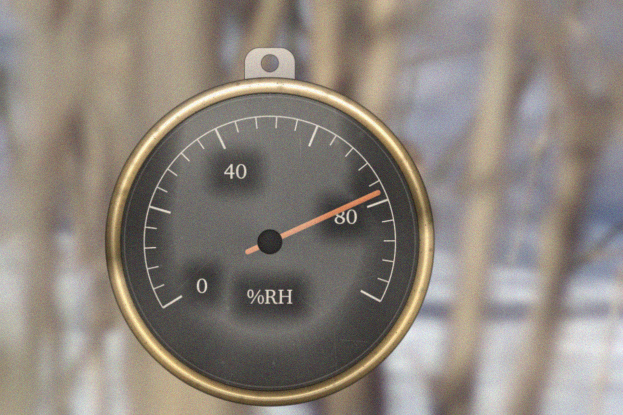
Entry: 78; %
